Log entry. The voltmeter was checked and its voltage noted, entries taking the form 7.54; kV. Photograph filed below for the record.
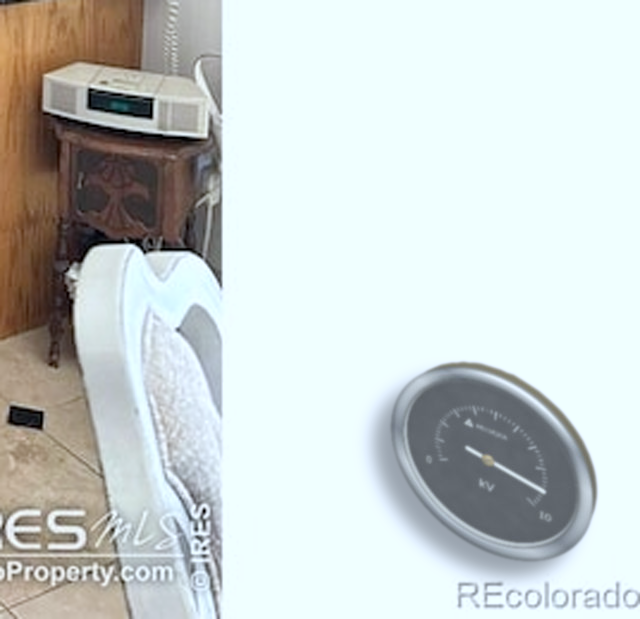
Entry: 9; kV
